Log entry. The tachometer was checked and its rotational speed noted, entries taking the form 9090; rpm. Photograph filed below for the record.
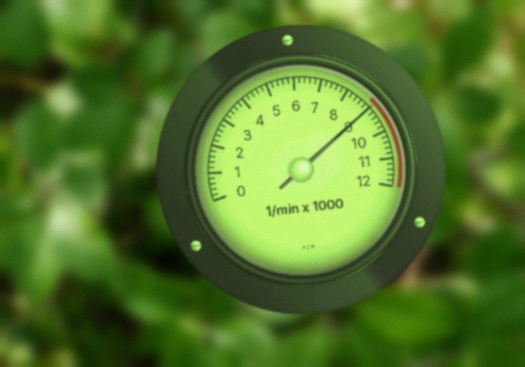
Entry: 9000; rpm
